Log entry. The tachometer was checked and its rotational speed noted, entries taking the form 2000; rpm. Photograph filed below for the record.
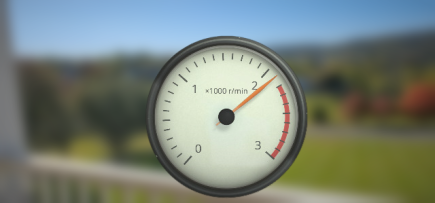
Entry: 2100; rpm
